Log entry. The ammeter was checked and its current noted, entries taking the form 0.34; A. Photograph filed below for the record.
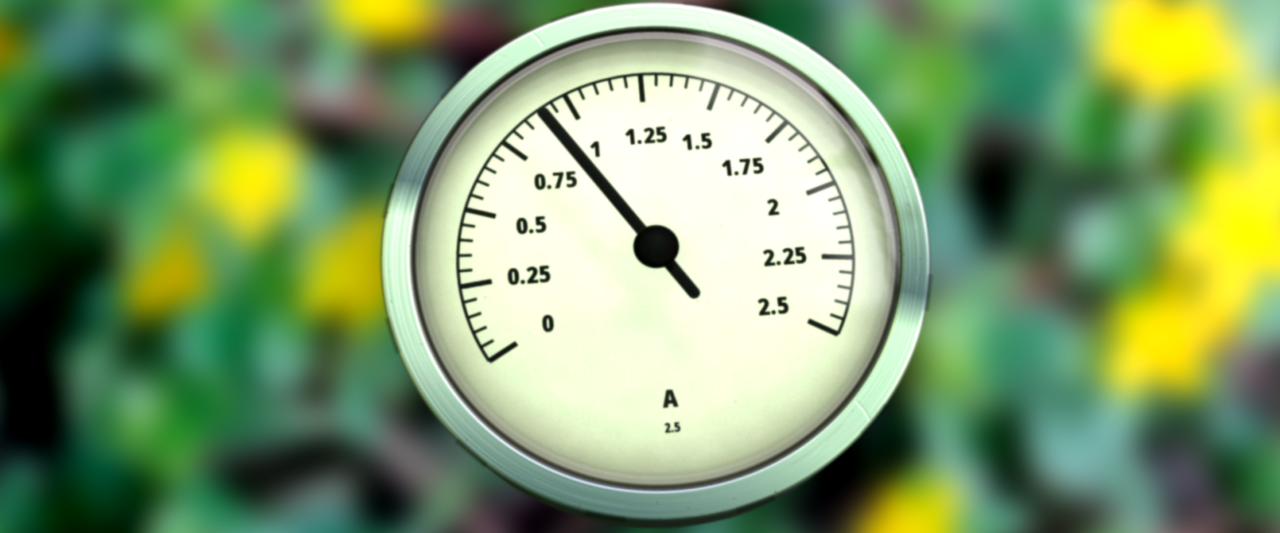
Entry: 0.9; A
